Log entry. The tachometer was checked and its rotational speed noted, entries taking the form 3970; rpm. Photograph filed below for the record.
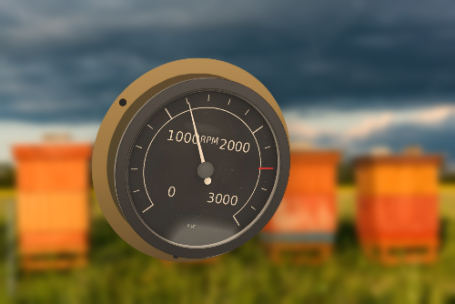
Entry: 1200; rpm
